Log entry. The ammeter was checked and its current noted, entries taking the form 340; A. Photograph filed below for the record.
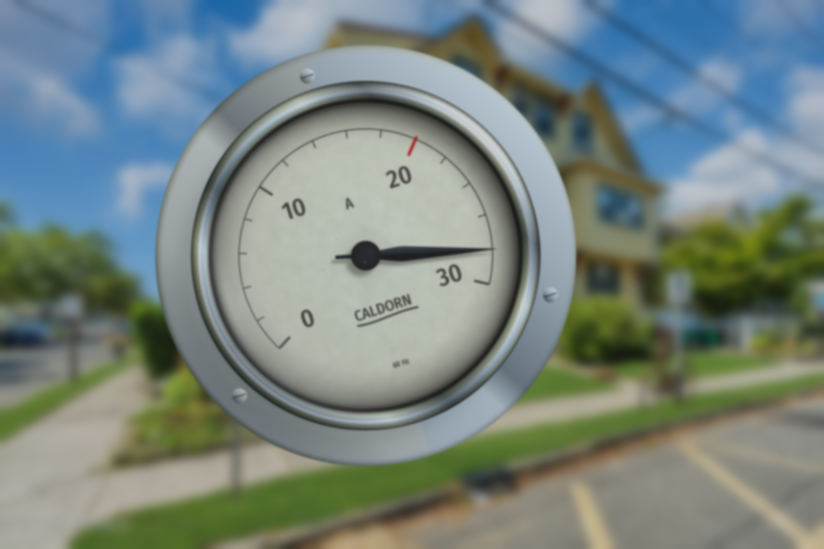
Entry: 28; A
